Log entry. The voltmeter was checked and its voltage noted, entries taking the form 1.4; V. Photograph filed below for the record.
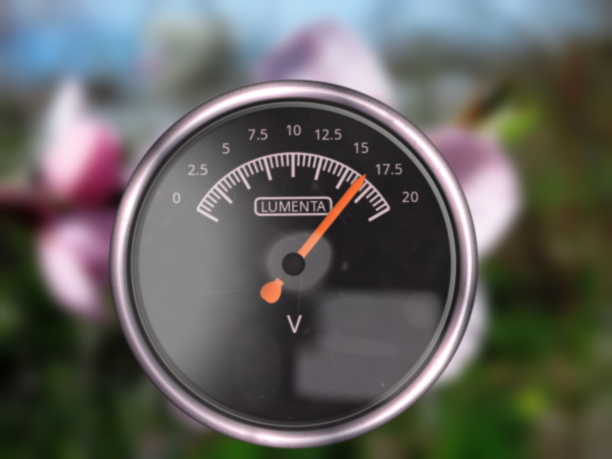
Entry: 16.5; V
